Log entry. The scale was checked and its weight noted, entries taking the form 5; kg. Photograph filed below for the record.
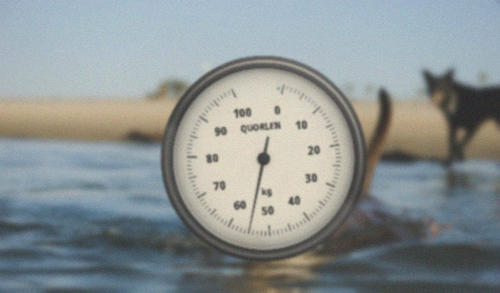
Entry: 55; kg
